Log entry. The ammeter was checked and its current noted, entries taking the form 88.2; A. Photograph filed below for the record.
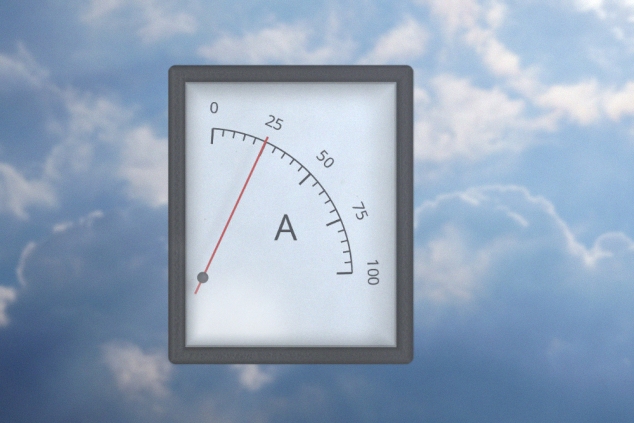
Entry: 25; A
